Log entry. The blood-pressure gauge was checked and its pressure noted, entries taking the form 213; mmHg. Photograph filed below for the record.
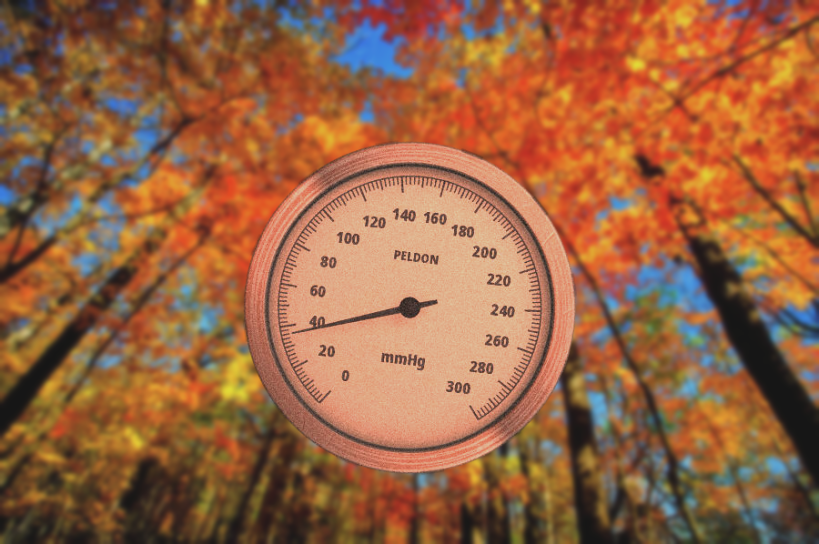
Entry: 36; mmHg
